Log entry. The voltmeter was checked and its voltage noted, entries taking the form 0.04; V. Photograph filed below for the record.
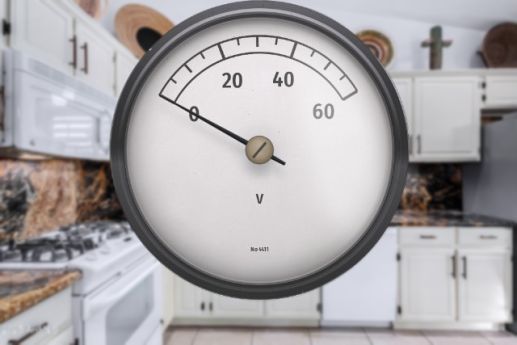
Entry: 0; V
